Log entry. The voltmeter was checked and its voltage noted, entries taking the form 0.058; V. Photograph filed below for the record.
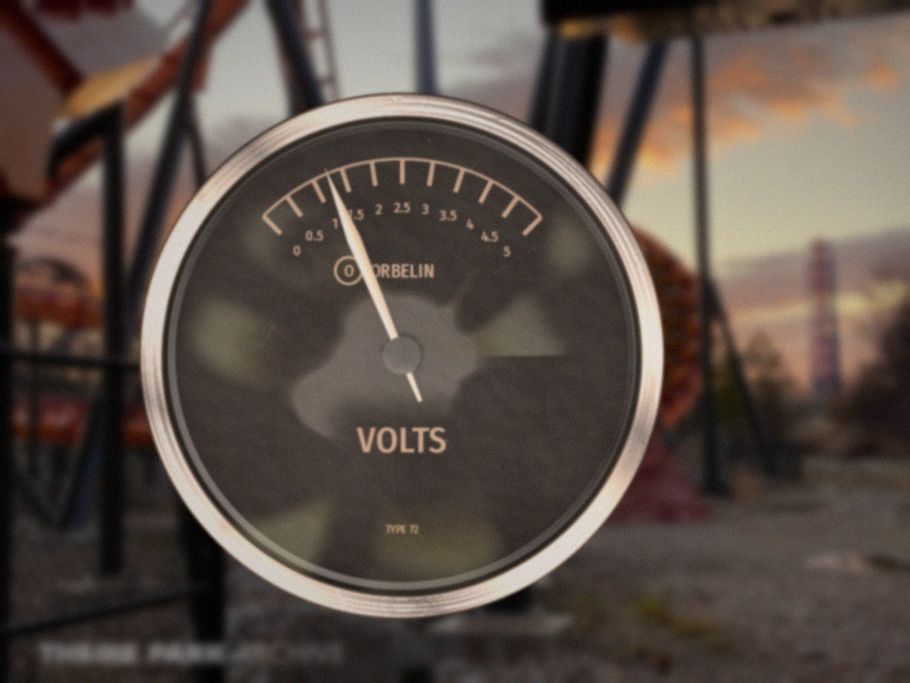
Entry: 1.25; V
